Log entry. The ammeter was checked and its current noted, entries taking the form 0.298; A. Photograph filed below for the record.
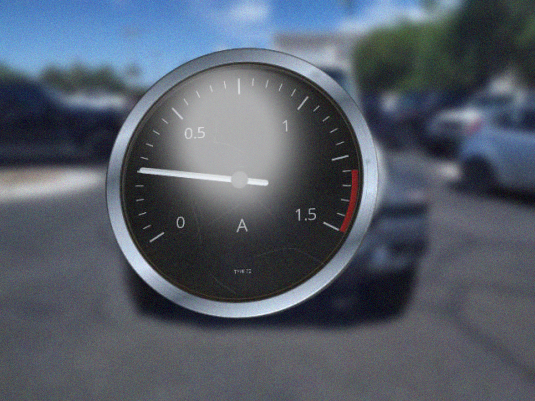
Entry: 0.25; A
